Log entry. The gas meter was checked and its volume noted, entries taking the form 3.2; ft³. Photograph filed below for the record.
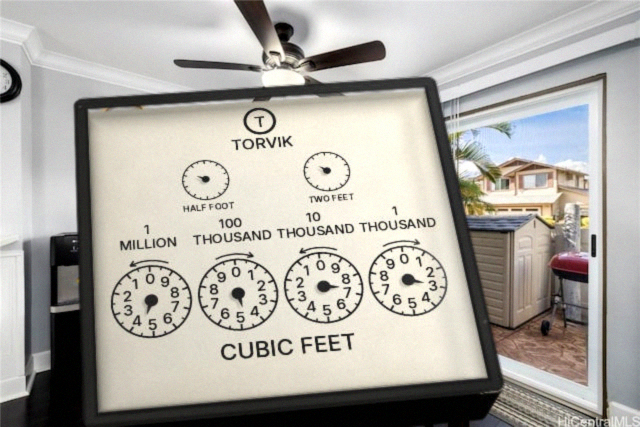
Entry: 447300; ft³
